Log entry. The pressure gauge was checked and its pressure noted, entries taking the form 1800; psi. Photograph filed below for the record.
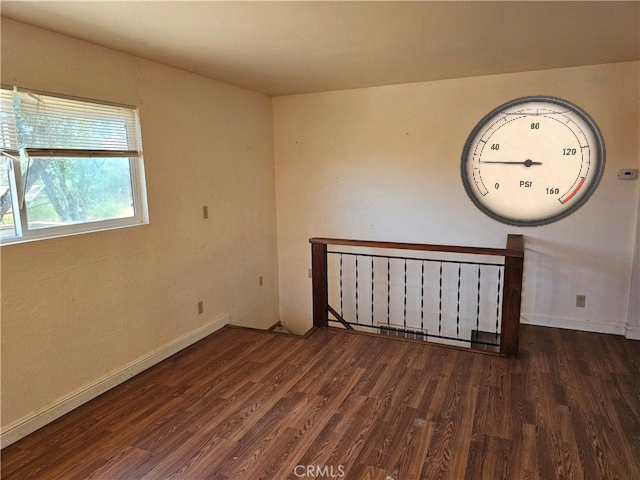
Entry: 25; psi
